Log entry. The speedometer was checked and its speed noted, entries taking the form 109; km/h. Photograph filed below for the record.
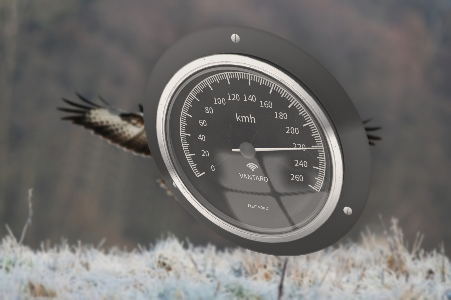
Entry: 220; km/h
